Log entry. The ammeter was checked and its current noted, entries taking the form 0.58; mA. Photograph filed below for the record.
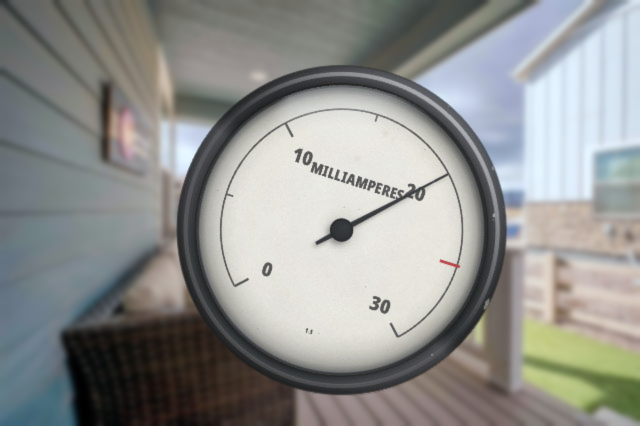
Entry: 20; mA
